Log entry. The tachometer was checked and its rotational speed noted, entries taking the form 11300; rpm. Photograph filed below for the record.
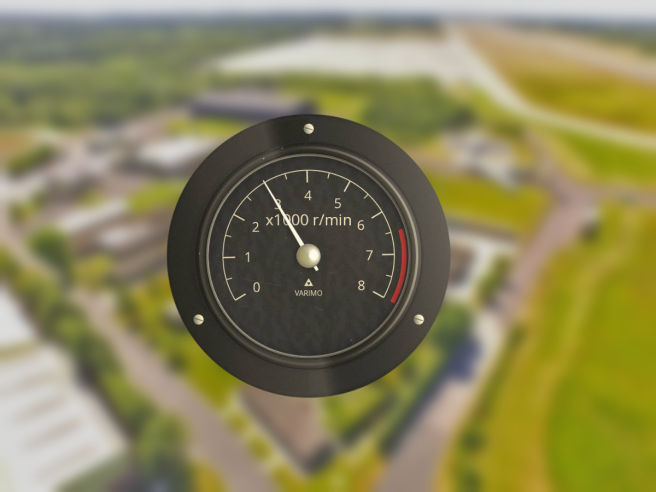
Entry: 3000; rpm
